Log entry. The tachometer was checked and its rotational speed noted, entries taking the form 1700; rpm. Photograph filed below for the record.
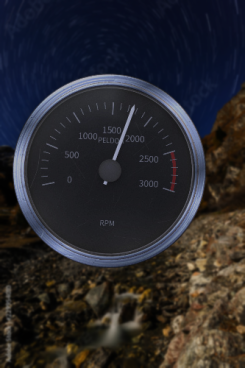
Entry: 1750; rpm
